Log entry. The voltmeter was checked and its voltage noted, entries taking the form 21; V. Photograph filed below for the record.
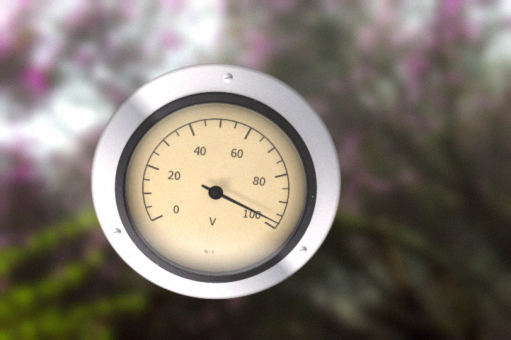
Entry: 97.5; V
